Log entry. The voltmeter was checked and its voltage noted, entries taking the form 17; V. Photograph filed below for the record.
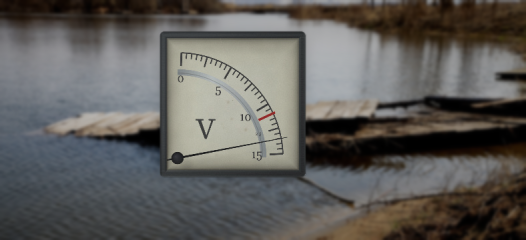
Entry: 13.5; V
